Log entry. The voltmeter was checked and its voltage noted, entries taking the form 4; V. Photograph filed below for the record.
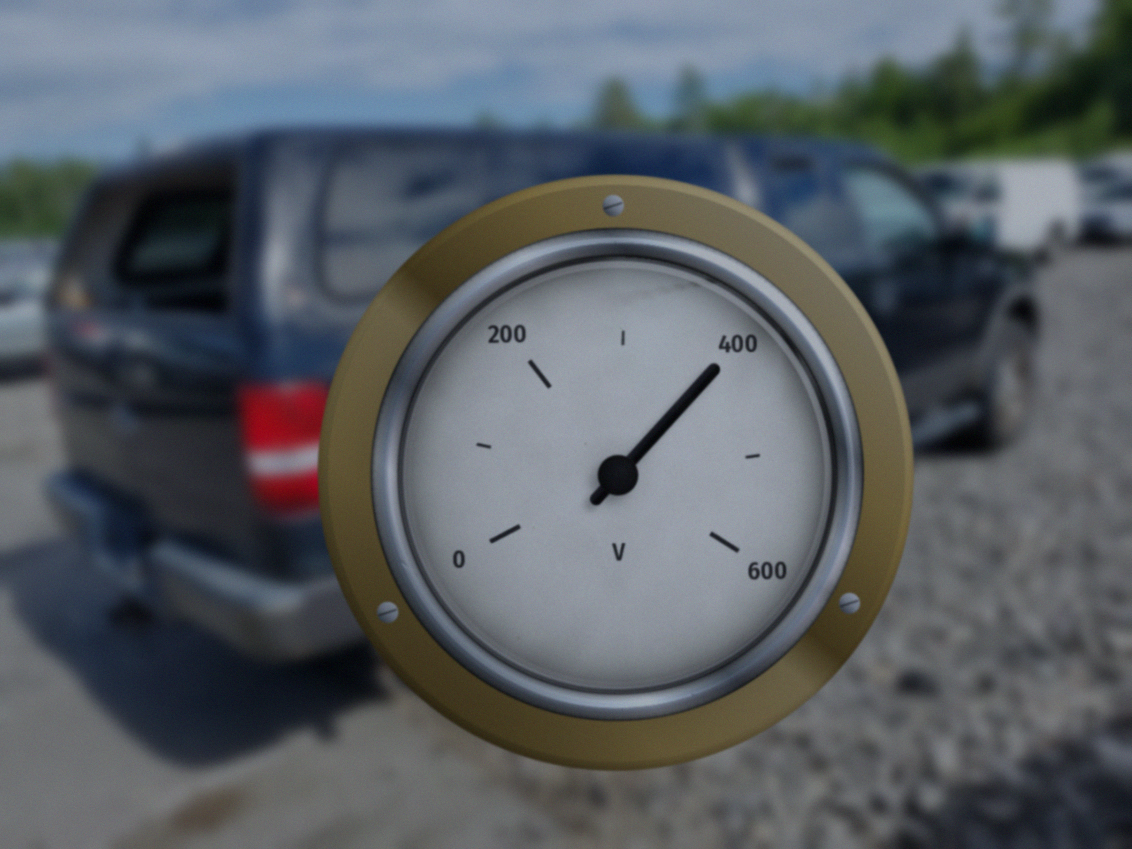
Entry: 400; V
